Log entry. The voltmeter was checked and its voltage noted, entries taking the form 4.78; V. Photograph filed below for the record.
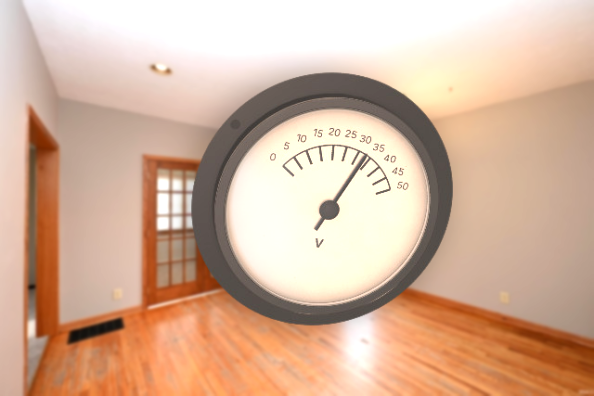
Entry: 32.5; V
